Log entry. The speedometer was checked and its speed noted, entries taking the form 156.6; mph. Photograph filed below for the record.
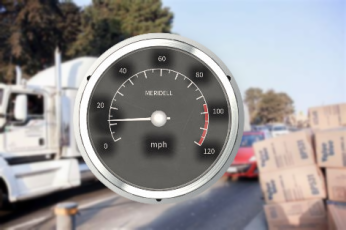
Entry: 12.5; mph
